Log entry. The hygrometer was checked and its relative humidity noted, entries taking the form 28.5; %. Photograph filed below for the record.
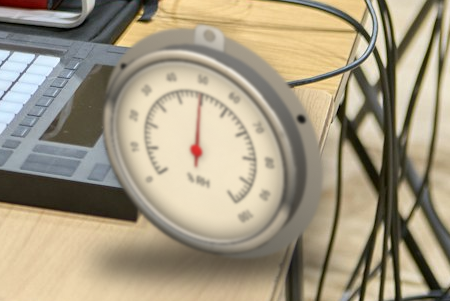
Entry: 50; %
